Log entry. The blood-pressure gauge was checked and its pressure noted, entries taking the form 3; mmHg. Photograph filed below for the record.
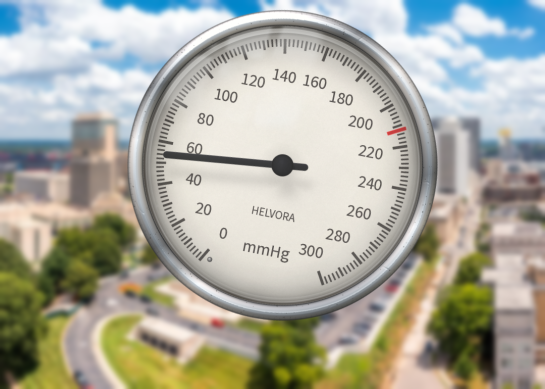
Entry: 54; mmHg
